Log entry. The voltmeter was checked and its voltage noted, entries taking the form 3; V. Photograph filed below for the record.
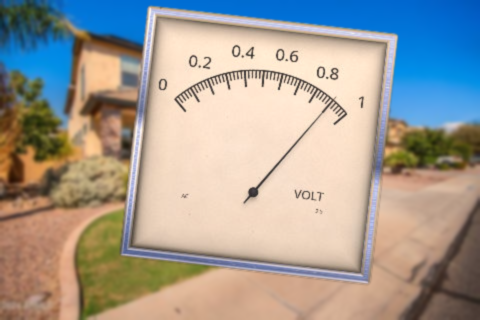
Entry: 0.9; V
